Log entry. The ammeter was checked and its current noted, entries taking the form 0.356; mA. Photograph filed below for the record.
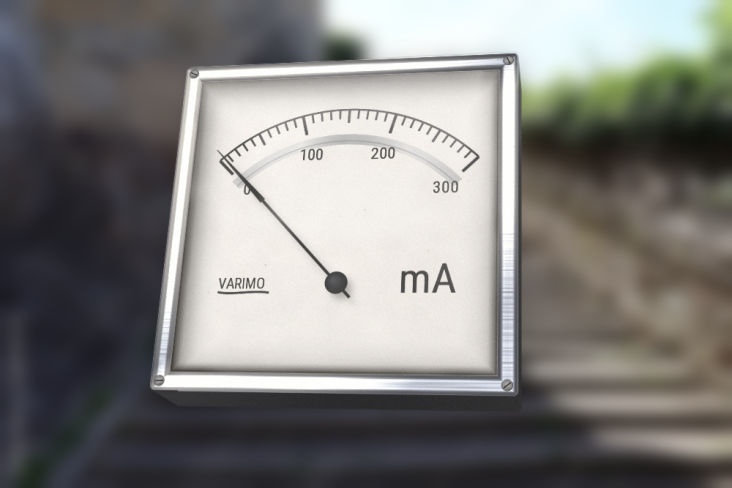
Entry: 5; mA
